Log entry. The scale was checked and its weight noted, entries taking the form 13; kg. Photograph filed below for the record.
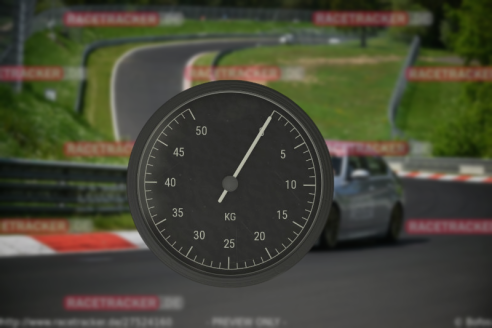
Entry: 0; kg
